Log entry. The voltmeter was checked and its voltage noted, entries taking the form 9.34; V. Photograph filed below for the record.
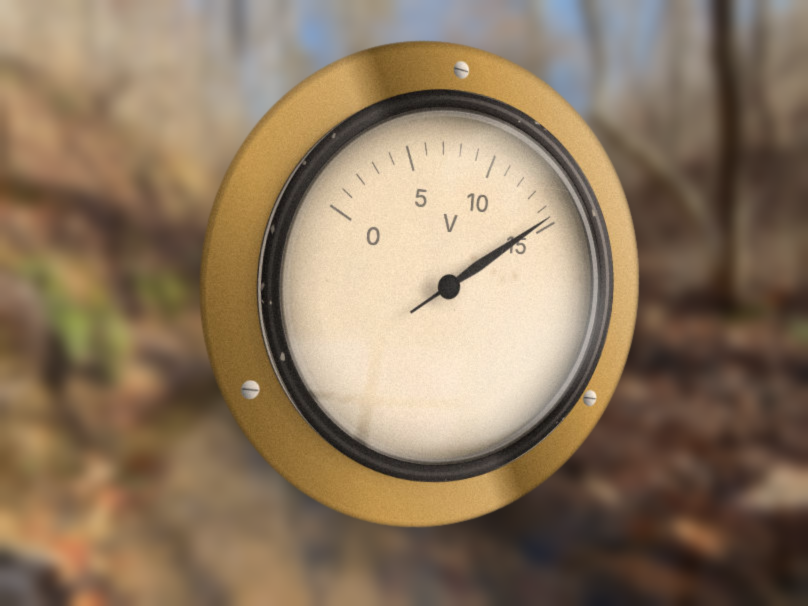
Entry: 14.5; V
